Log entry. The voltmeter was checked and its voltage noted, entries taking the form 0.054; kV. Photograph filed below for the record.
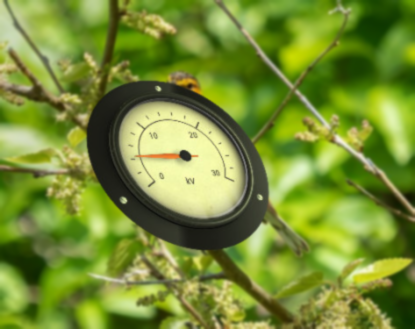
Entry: 4; kV
